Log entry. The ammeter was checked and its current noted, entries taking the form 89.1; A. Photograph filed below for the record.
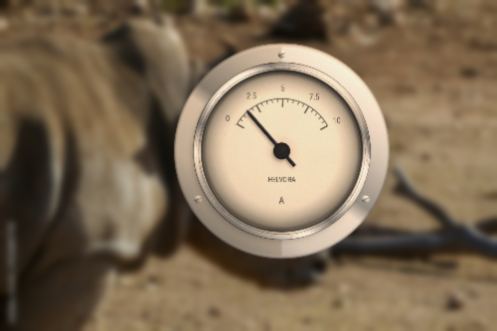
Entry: 1.5; A
